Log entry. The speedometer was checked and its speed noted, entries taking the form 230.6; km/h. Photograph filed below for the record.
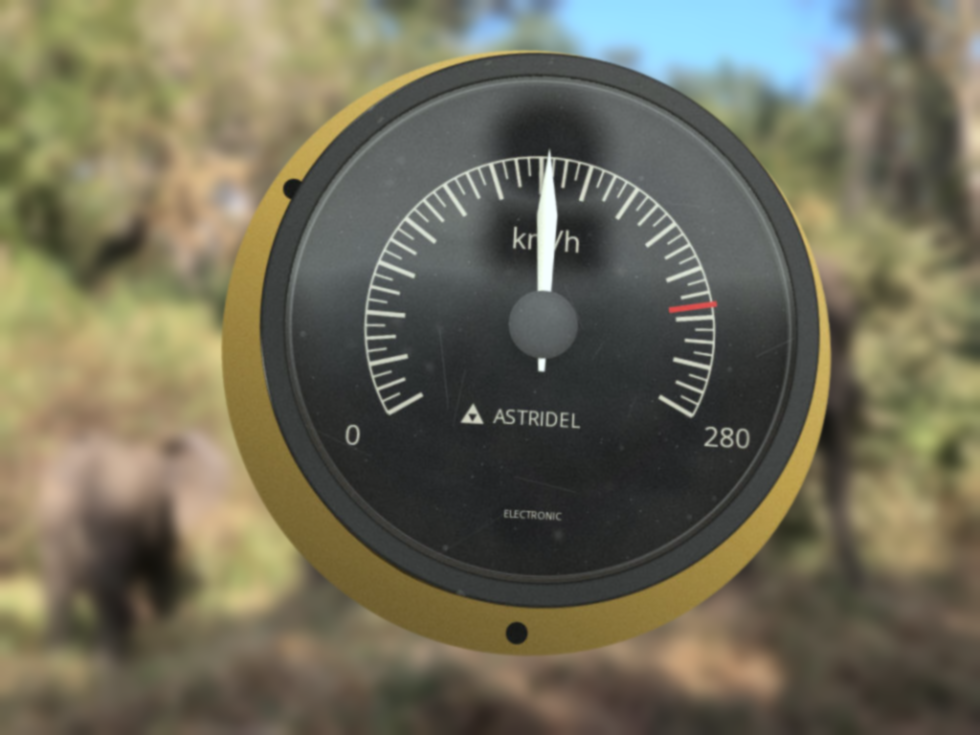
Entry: 142.5; km/h
